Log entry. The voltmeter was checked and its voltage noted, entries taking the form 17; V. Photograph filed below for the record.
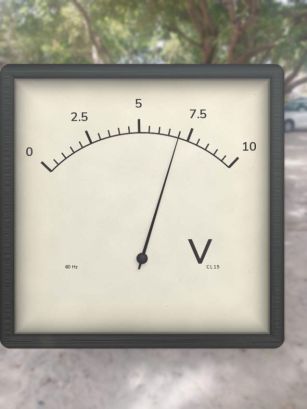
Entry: 7; V
